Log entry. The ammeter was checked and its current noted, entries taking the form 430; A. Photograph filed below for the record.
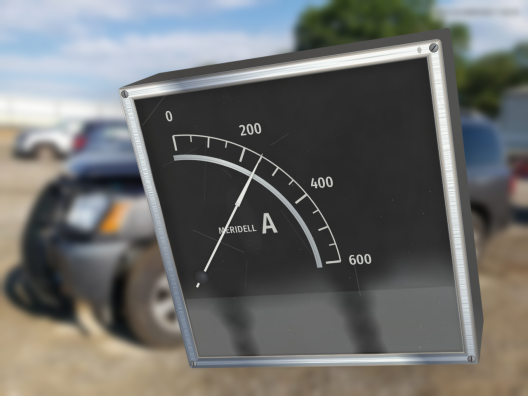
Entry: 250; A
